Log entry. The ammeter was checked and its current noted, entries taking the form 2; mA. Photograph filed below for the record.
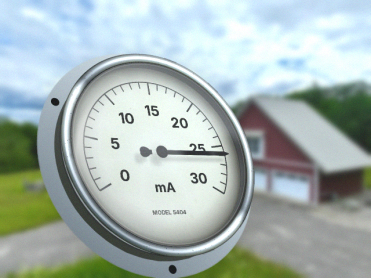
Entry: 26; mA
